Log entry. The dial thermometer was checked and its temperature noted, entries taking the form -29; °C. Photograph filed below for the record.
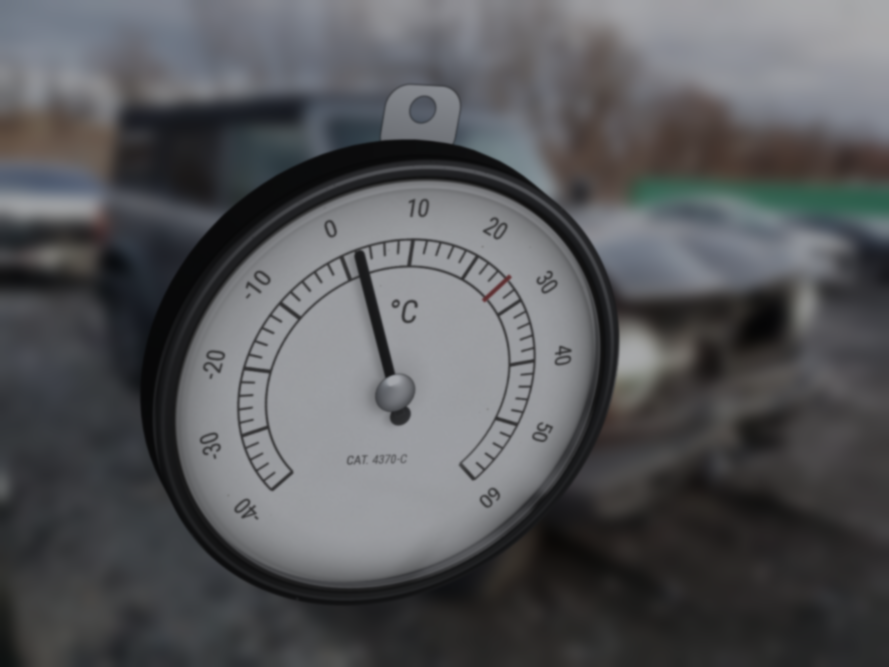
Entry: 2; °C
